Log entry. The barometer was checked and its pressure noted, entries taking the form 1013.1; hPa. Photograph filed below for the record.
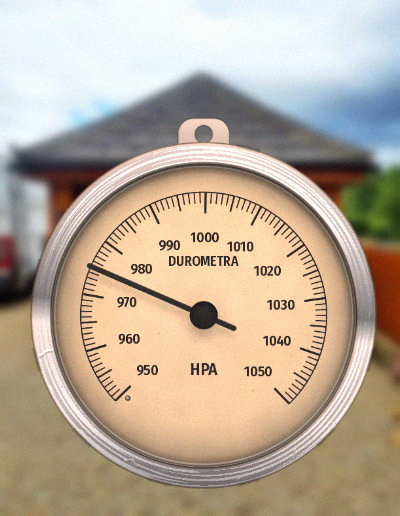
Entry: 975; hPa
